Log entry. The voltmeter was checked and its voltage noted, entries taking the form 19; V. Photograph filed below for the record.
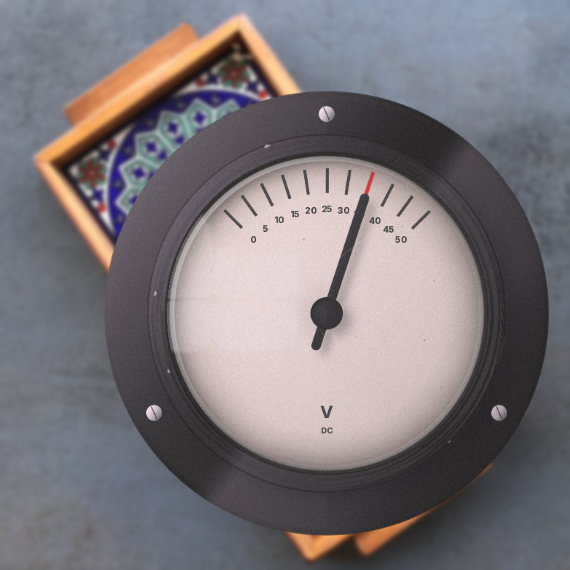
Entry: 35; V
